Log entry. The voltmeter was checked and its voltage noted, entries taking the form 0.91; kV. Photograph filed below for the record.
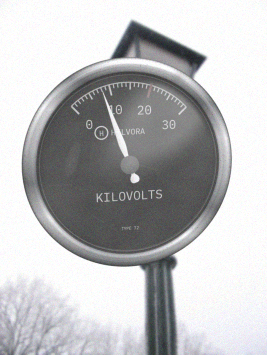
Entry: 8; kV
